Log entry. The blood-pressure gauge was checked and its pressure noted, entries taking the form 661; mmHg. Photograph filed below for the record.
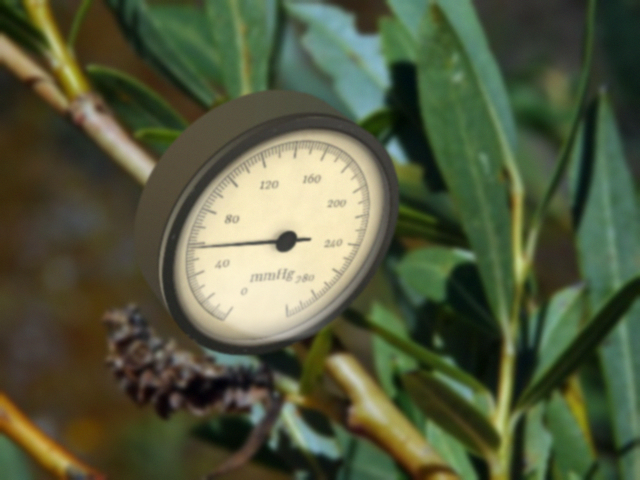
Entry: 60; mmHg
